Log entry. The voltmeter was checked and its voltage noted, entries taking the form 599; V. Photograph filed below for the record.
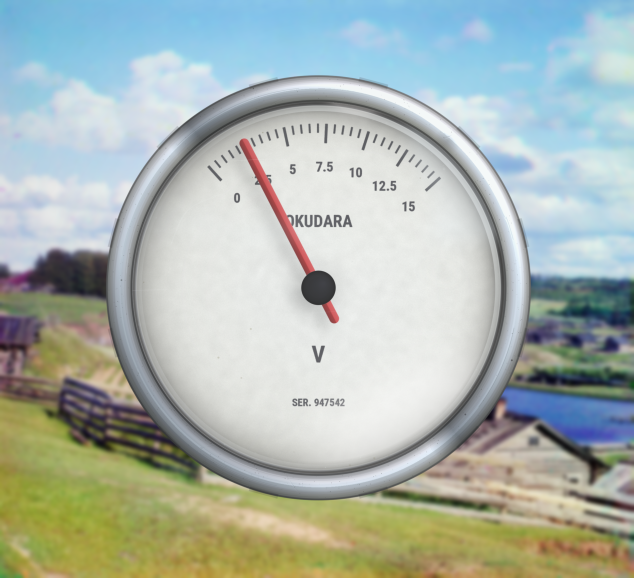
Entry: 2.5; V
